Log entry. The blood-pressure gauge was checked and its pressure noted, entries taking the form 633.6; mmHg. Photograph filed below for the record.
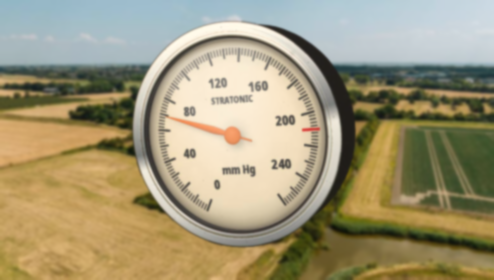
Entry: 70; mmHg
